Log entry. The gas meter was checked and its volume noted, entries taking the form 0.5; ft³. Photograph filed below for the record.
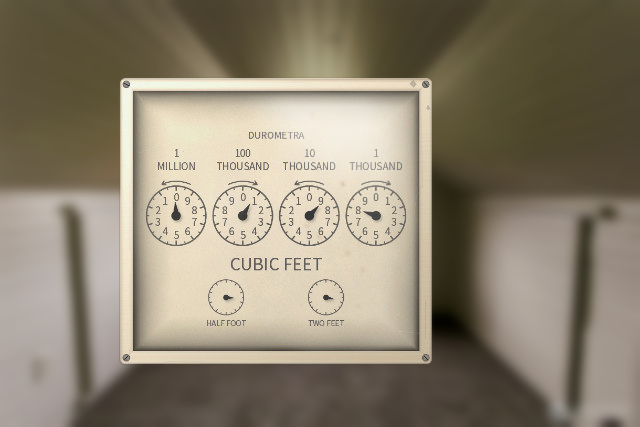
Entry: 8800; ft³
